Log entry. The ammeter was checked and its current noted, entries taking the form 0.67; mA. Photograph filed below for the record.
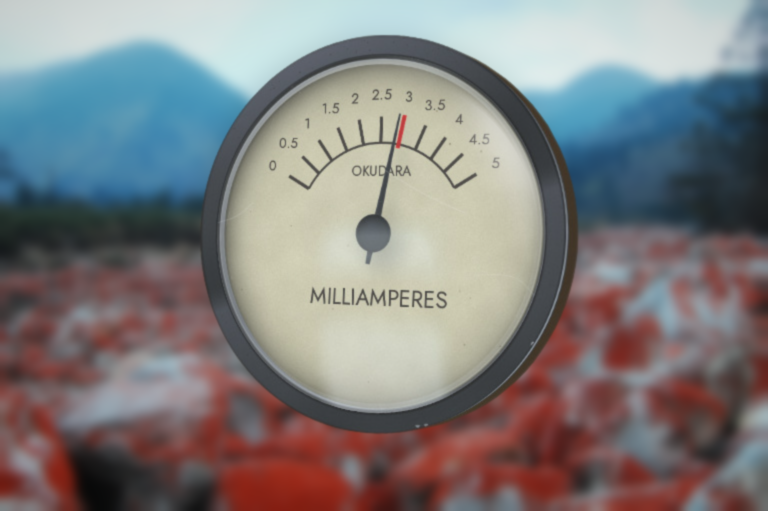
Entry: 3; mA
